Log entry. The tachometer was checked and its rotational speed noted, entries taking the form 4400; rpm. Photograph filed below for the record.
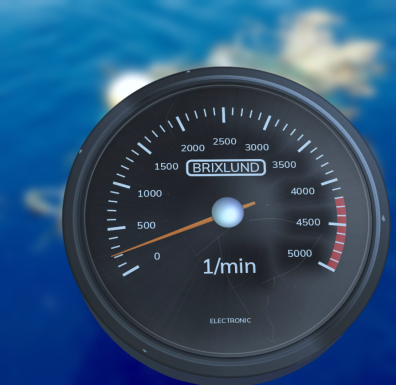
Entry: 200; rpm
